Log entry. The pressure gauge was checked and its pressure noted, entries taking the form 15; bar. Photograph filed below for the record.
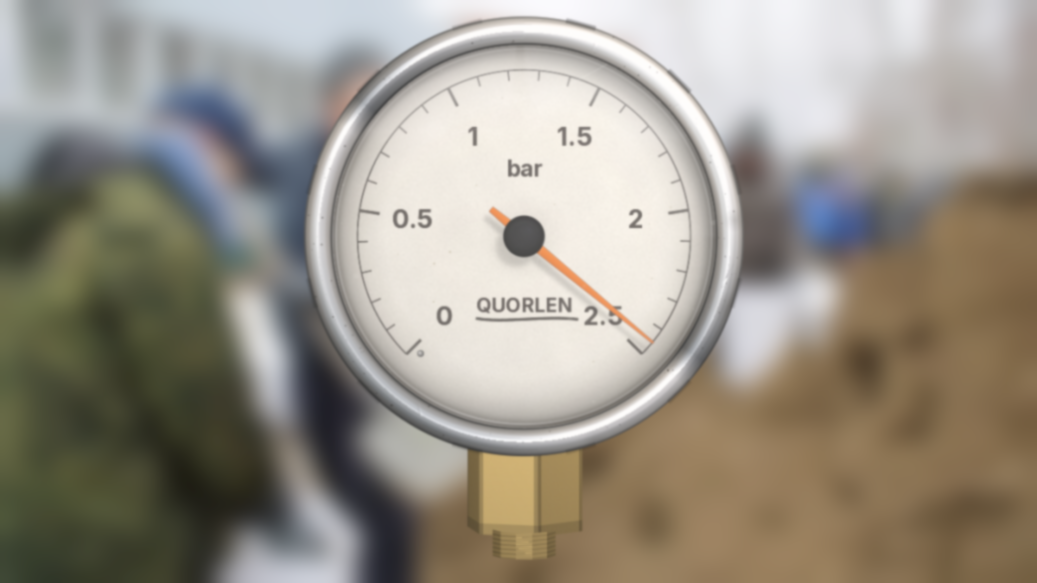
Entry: 2.45; bar
